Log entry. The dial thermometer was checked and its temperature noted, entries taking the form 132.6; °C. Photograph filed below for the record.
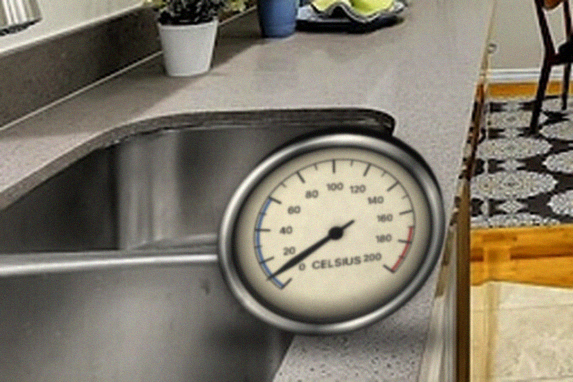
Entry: 10; °C
